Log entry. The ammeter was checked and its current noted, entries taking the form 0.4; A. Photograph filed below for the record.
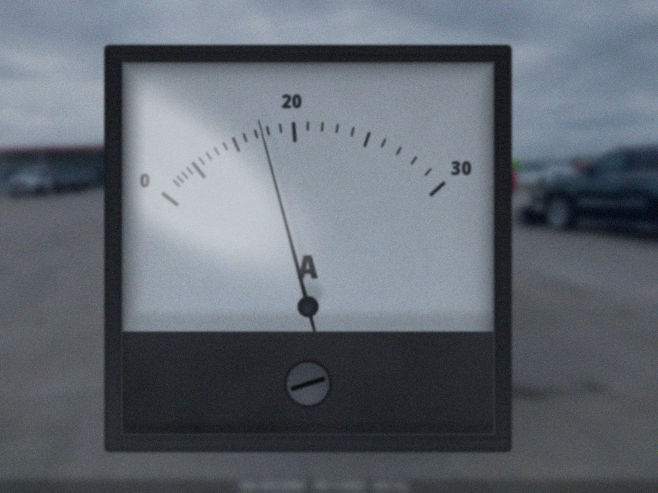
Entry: 17.5; A
